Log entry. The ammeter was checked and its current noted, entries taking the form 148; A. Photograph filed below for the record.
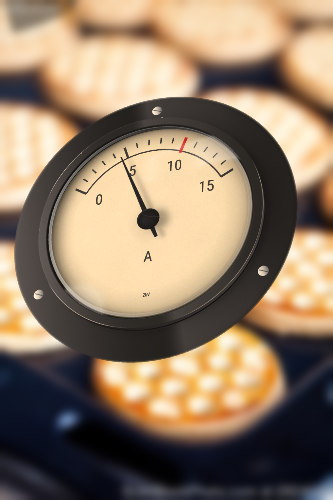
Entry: 4.5; A
